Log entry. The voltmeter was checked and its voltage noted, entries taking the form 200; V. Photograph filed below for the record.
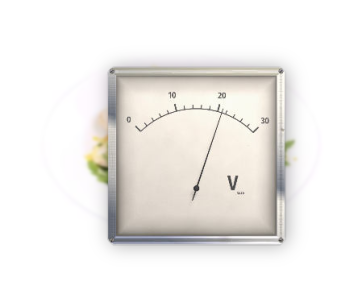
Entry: 21; V
